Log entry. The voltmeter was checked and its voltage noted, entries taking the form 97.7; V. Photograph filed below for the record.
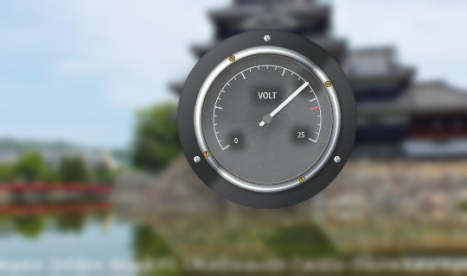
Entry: 18; V
